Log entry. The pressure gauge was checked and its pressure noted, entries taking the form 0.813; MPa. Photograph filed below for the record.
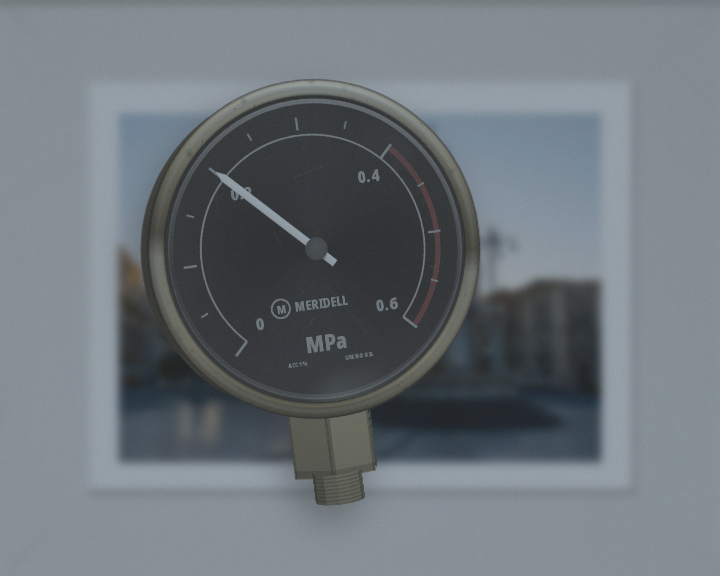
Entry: 0.2; MPa
